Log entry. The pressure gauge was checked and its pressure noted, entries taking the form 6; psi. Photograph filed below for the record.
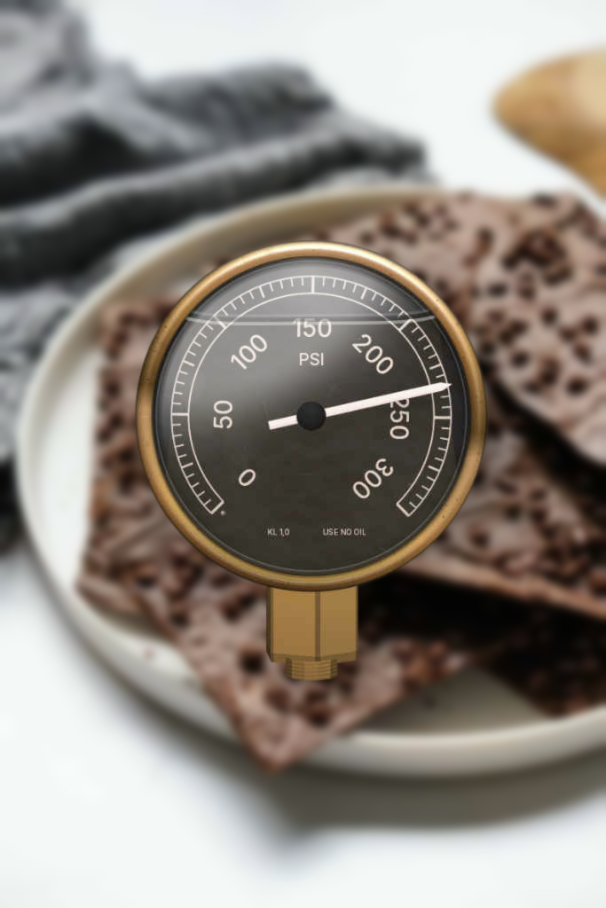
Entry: 235; psi
